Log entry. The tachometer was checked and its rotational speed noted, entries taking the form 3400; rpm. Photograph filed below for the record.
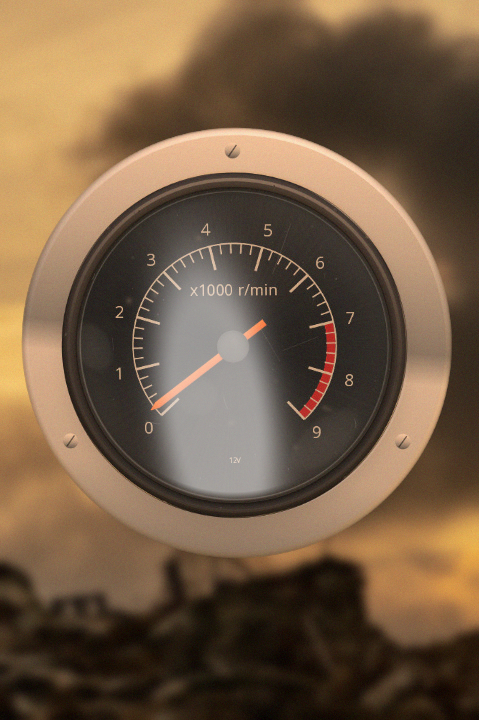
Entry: 200; rpm
